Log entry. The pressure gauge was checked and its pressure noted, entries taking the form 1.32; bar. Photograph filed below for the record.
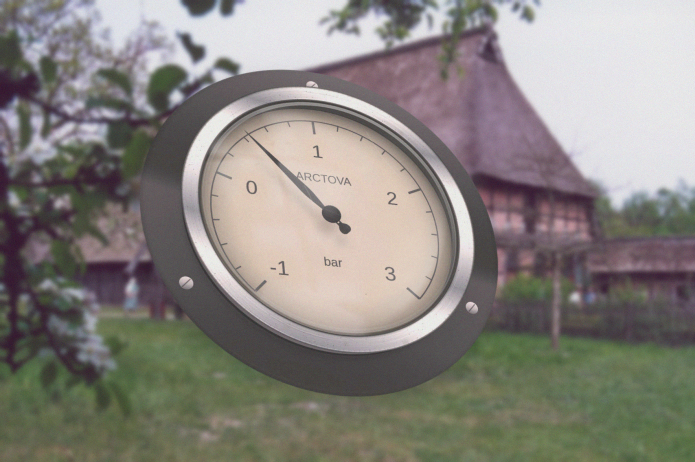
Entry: 0.4; bar
